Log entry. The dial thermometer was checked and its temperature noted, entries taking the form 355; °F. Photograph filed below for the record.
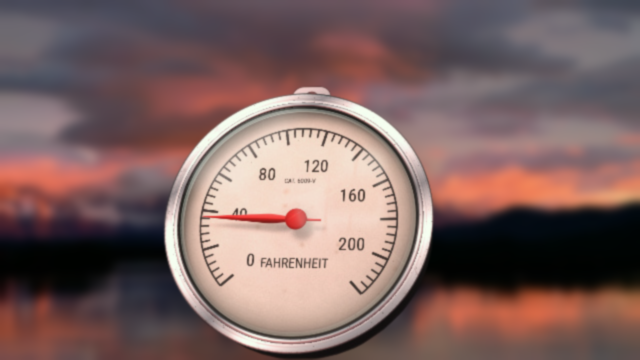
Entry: 36; °F
